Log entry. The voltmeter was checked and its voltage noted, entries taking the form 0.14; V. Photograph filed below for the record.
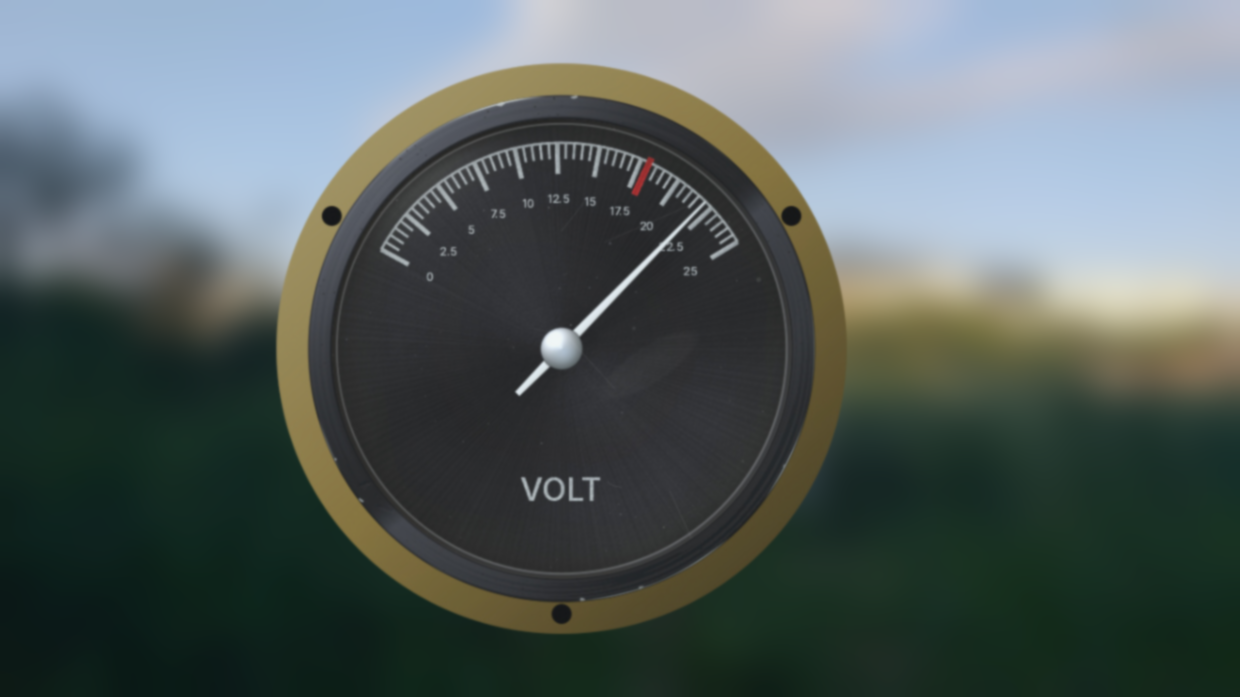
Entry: 22; V
